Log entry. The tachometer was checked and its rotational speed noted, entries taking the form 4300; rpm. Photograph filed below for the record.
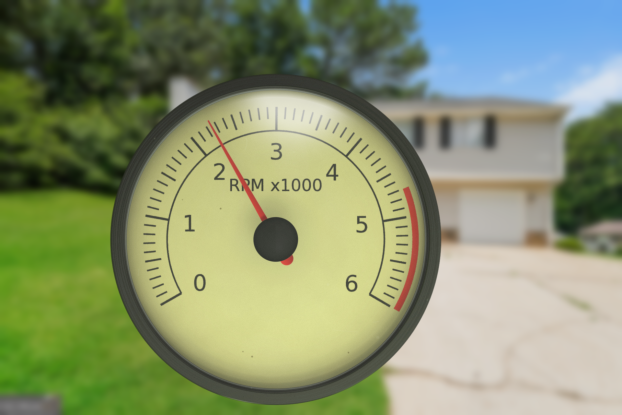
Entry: 2250; rpm
